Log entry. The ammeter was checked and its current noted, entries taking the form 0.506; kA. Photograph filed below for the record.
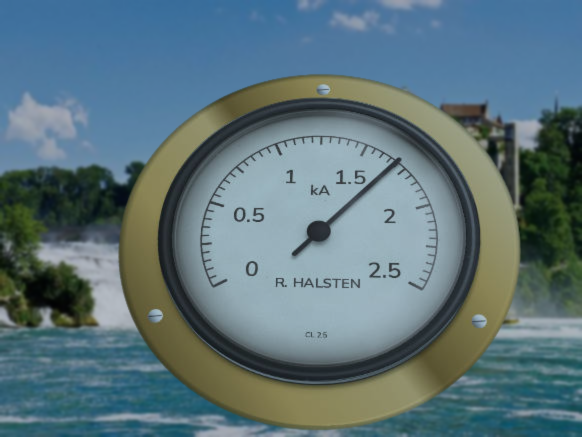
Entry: 1.7; kA
